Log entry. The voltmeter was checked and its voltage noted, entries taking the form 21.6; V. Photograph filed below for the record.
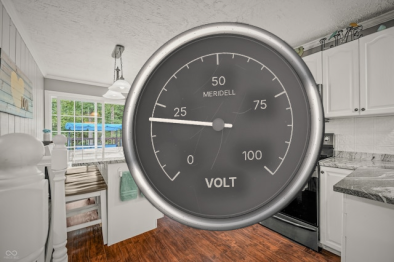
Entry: 20; V
